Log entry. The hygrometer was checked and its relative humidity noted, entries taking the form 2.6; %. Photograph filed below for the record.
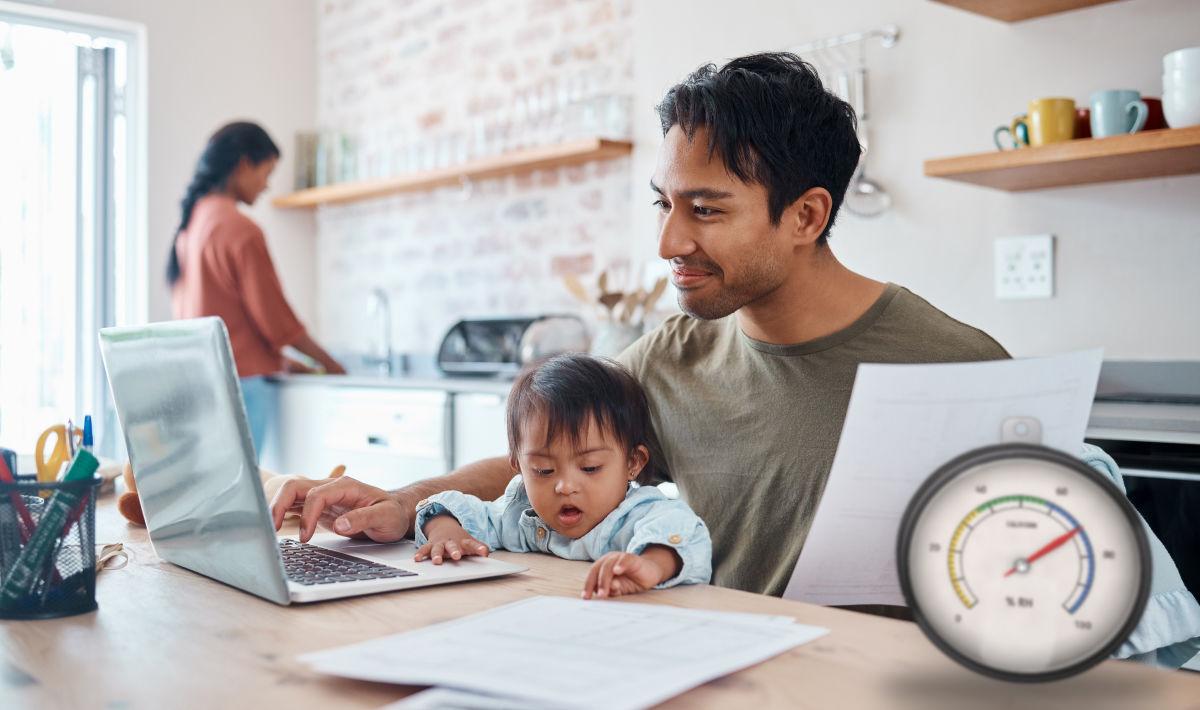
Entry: 70; %
